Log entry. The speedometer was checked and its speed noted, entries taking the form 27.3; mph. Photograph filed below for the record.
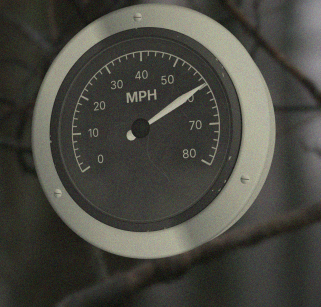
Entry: 60; mph
